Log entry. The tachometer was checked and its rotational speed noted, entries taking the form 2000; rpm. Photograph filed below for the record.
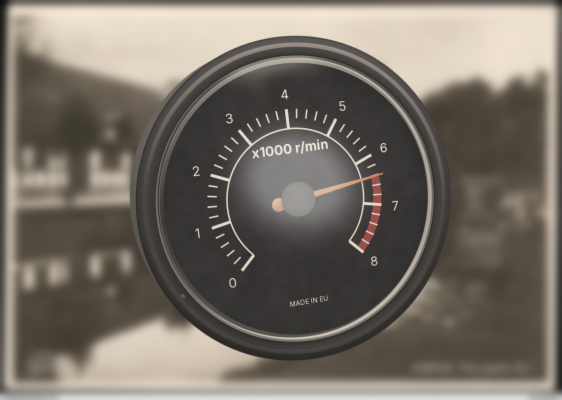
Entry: 6400; rpm
